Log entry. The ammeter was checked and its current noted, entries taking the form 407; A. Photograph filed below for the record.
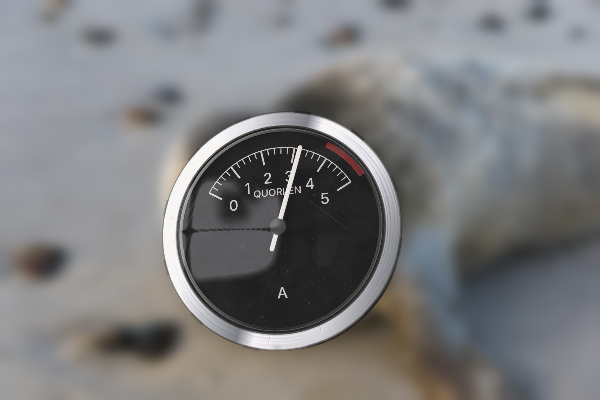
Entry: 3.2; A
